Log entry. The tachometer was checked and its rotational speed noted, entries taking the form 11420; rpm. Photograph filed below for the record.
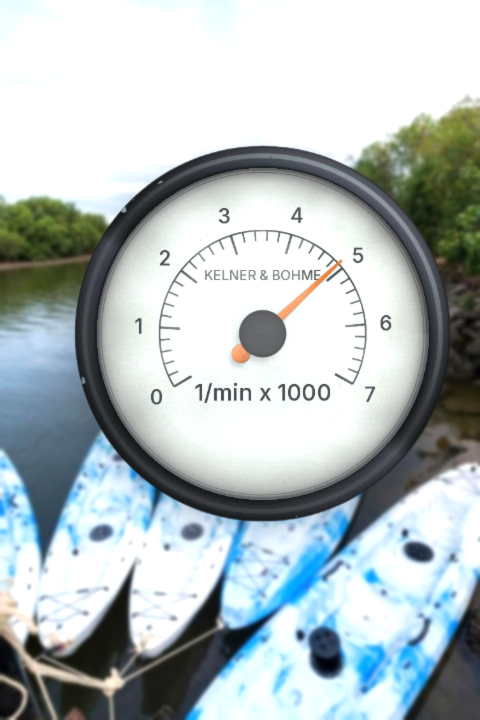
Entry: 4900; rpm
